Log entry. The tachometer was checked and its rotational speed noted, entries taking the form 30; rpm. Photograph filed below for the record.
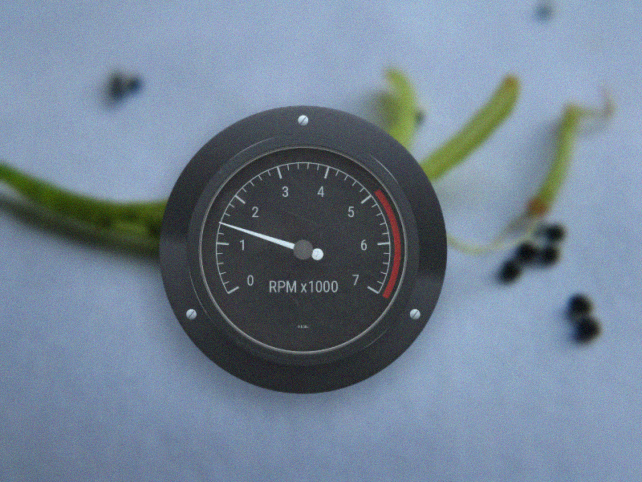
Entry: 1400; rpm
